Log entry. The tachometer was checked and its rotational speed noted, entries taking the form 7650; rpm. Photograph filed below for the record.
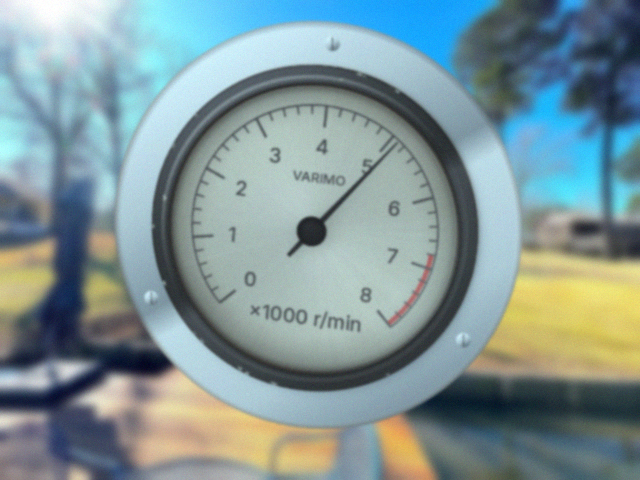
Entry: 5100; rpm
